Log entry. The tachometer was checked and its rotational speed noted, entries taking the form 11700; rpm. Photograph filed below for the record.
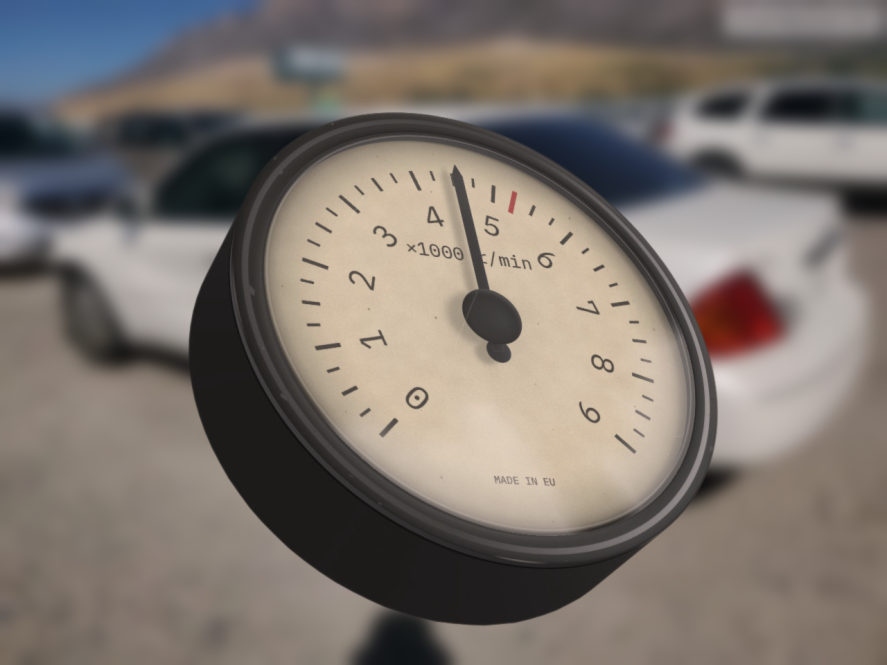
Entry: 4500; rpm
